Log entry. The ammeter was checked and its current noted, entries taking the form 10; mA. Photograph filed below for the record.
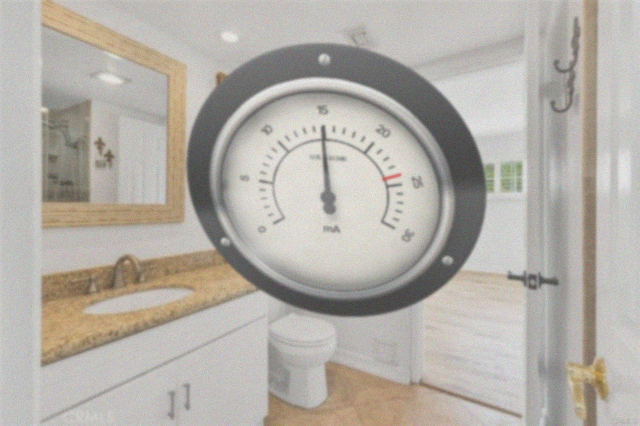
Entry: 15; mA
